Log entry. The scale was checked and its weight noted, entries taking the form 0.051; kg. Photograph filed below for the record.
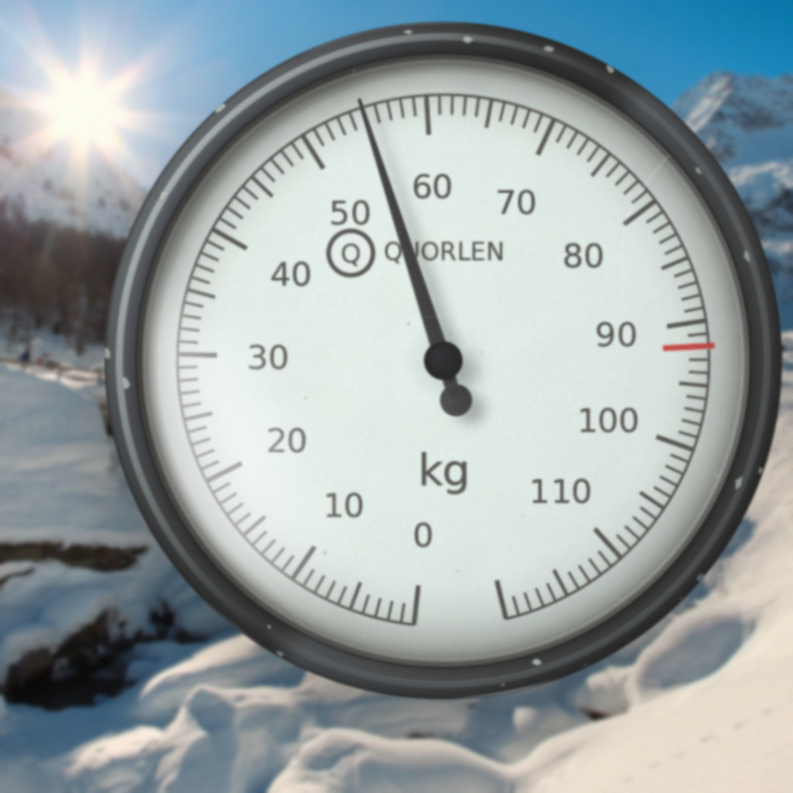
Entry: 55; kg
